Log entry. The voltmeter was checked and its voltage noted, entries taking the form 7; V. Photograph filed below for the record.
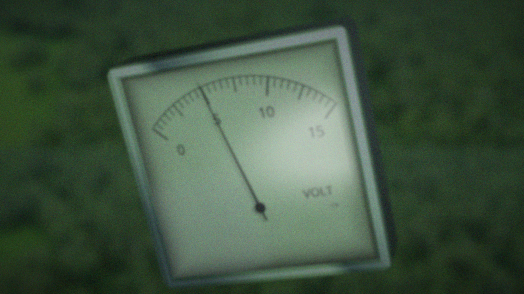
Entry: 5; V
